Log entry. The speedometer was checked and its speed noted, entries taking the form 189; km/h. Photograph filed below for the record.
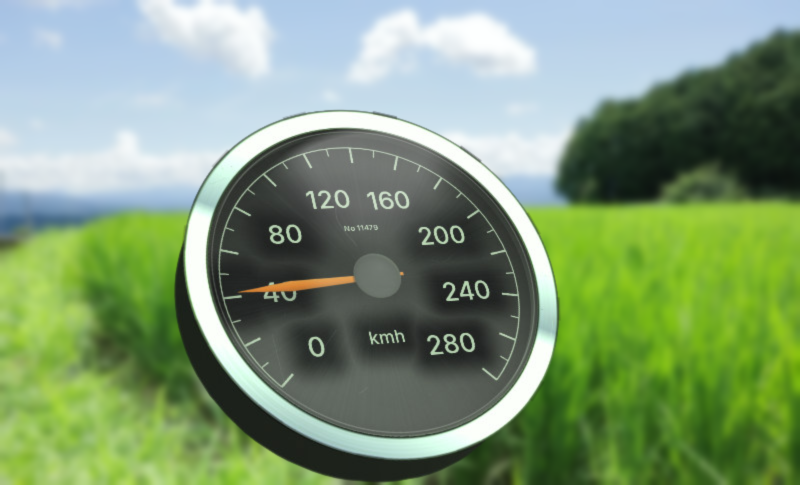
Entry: 40; km/h
